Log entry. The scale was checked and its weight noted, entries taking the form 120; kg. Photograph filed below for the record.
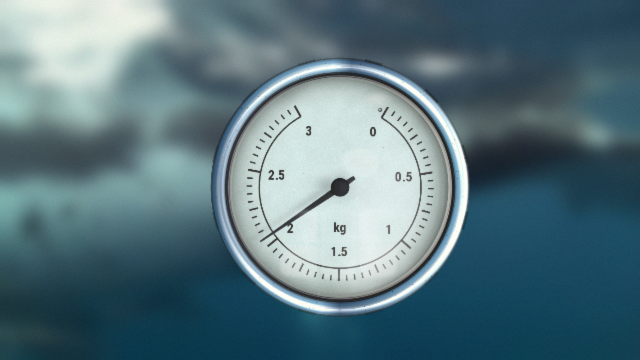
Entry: 2.05; kg
